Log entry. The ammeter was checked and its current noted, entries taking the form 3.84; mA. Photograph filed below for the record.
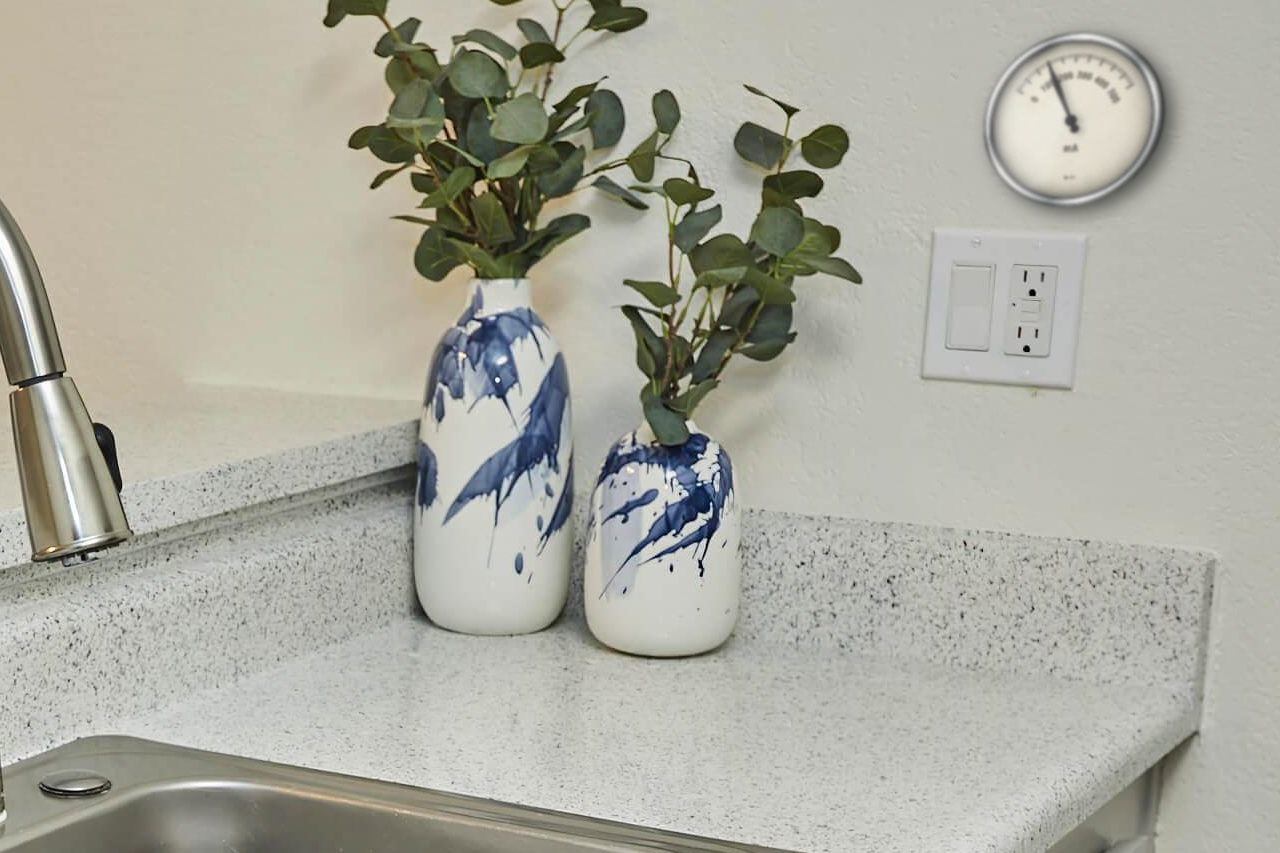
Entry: 150; mA
